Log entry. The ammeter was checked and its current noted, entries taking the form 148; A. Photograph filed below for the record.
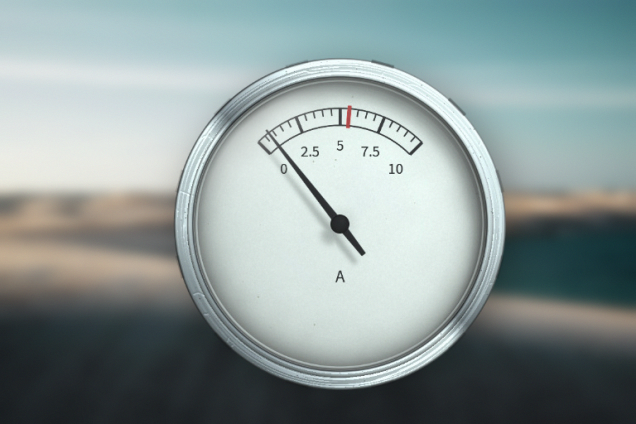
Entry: 0.75; A
